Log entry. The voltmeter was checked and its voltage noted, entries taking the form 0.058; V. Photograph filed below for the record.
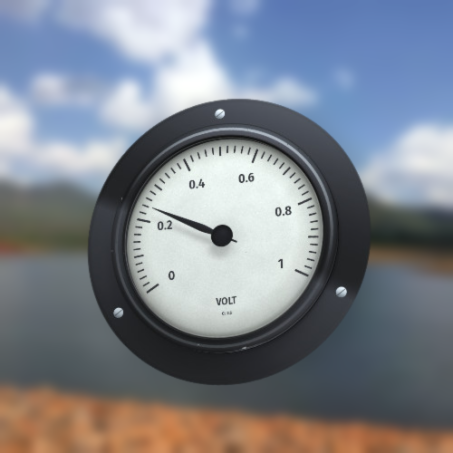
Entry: 0.24; V
